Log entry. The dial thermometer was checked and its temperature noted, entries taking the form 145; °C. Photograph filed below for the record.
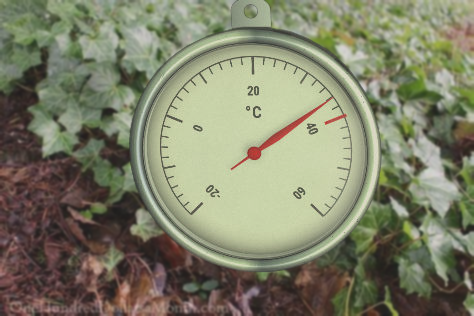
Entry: 36; °C
